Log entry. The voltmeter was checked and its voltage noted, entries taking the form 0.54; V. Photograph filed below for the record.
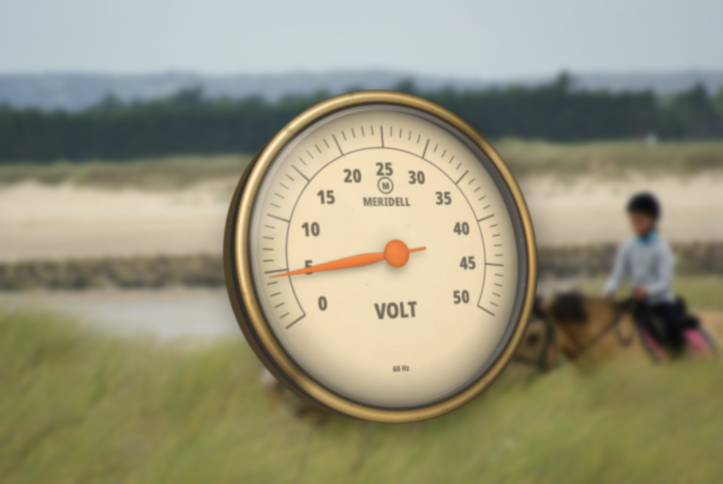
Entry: 4.5; V
